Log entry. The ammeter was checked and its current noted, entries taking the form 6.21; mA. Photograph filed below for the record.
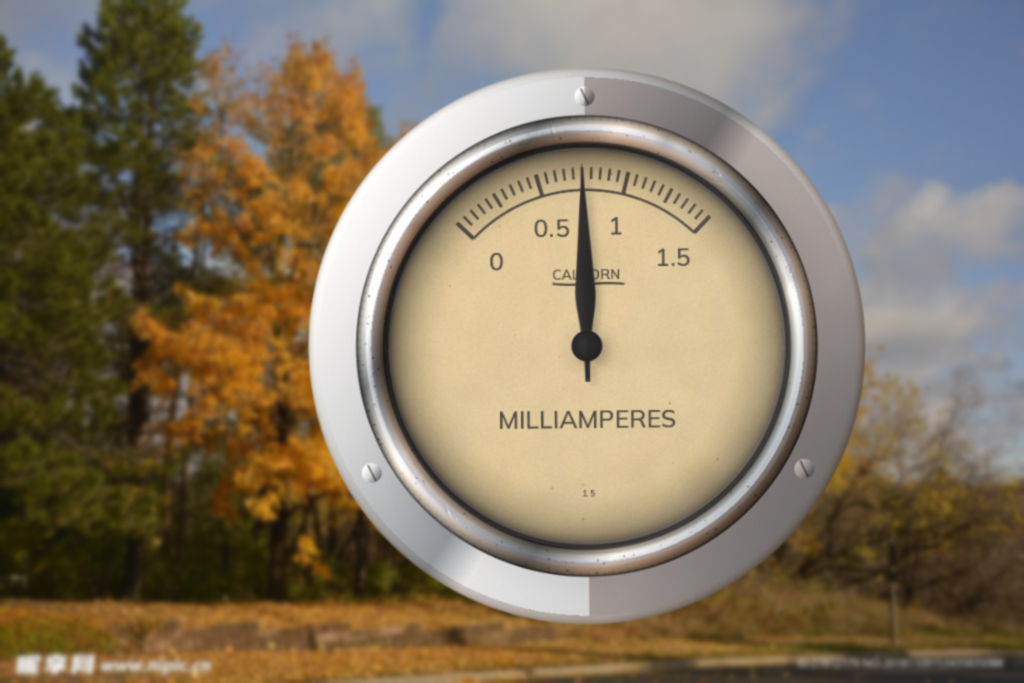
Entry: 0.75; mA
